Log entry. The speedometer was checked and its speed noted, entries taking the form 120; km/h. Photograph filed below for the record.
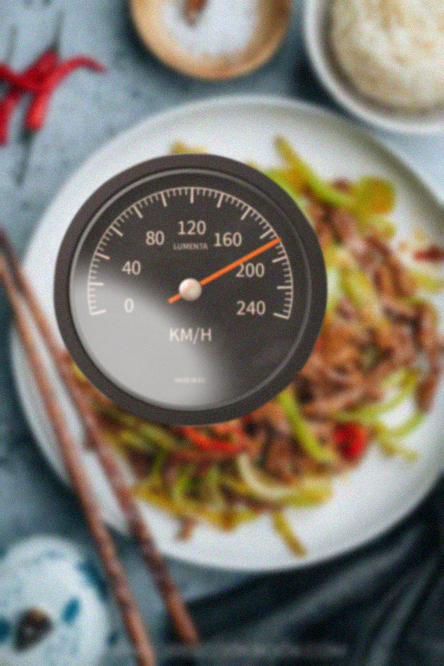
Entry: 188; km/h
